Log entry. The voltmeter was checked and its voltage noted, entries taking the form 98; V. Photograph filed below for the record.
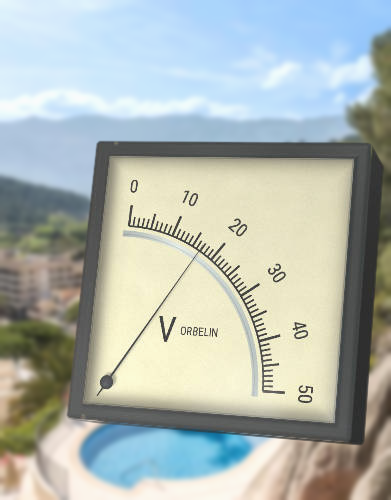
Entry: 17; V
